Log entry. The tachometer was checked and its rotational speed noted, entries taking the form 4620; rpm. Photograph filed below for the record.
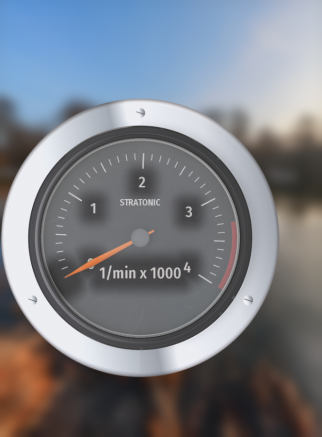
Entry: 0; rpm
